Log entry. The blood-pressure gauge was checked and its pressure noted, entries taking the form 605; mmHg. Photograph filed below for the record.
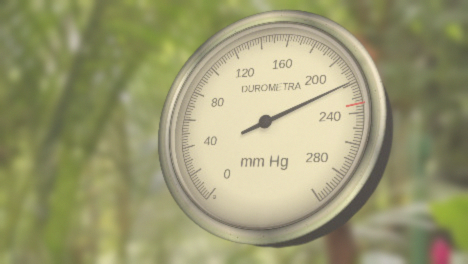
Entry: 220; mmHg
